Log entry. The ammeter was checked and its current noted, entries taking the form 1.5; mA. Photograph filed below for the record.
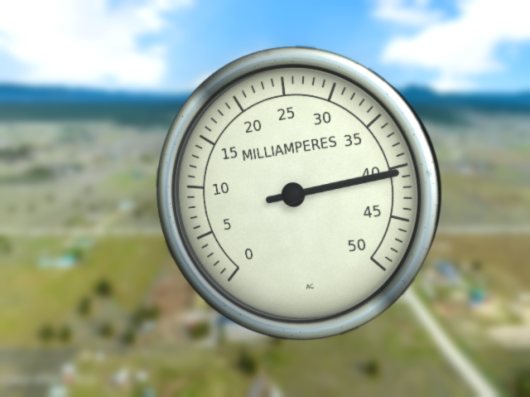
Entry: 40.5; mA
